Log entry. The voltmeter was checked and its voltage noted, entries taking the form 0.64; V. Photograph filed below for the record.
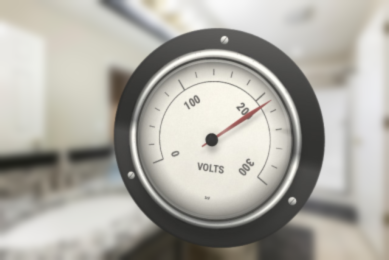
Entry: 210; V
